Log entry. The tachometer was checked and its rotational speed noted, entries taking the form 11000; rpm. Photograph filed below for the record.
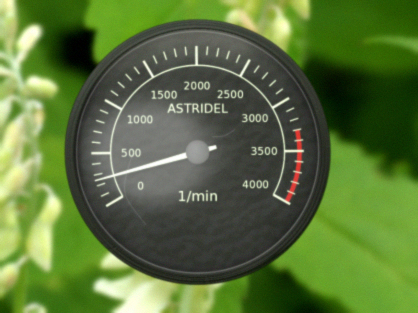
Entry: 250; rpm
